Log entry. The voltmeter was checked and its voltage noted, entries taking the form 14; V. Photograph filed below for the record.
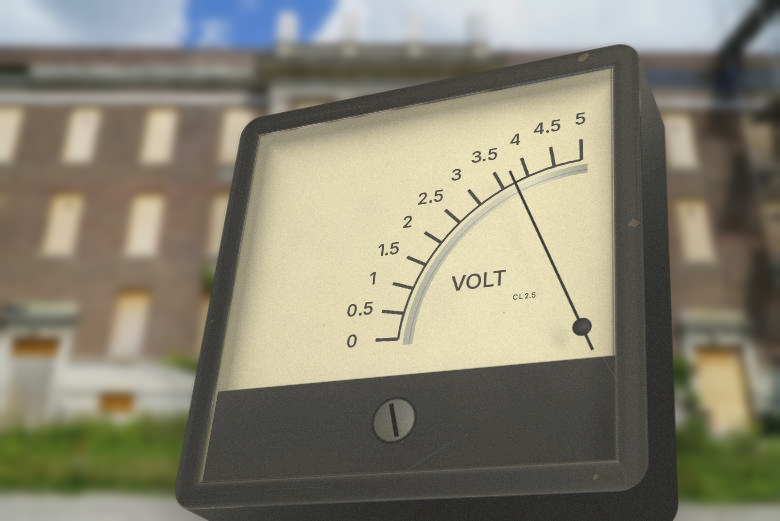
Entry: 3.75; V
